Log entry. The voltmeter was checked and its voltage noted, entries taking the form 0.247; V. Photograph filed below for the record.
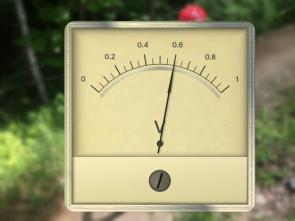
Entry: 0.6; V
